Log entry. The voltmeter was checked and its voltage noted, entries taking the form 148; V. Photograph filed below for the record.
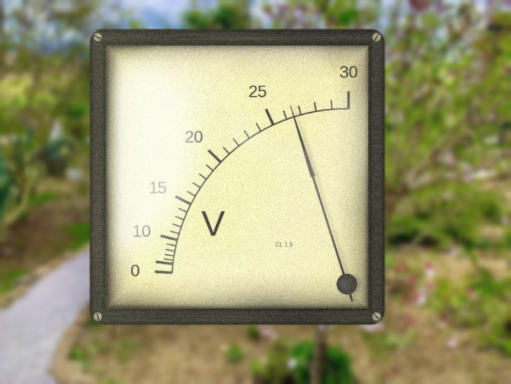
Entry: 26.5; V
